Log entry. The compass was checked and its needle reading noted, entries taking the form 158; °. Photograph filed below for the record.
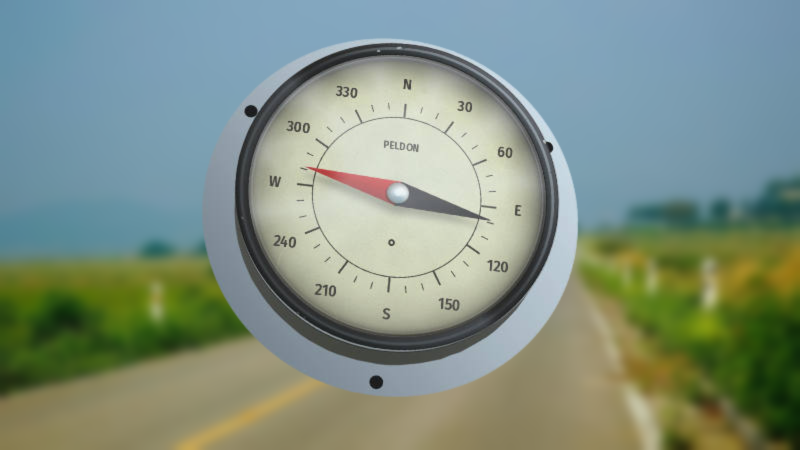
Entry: 280; °
